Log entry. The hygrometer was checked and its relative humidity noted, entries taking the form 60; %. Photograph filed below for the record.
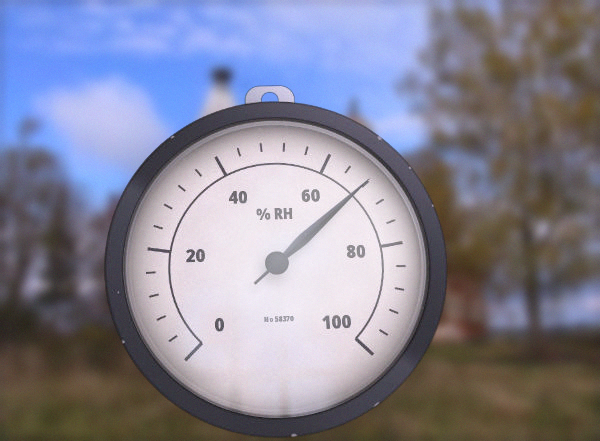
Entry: 68; %
